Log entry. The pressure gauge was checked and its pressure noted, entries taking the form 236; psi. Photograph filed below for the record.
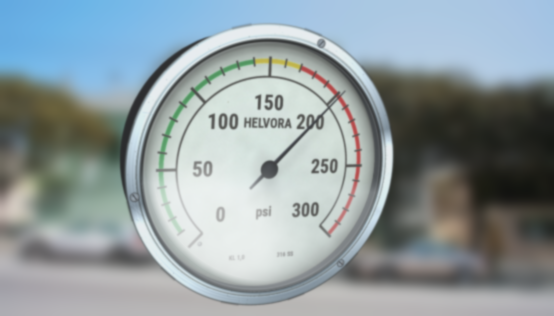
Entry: 200; psi
